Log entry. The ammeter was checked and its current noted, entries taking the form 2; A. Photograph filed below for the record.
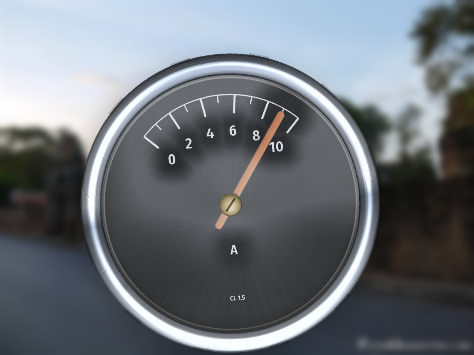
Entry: 9; A
